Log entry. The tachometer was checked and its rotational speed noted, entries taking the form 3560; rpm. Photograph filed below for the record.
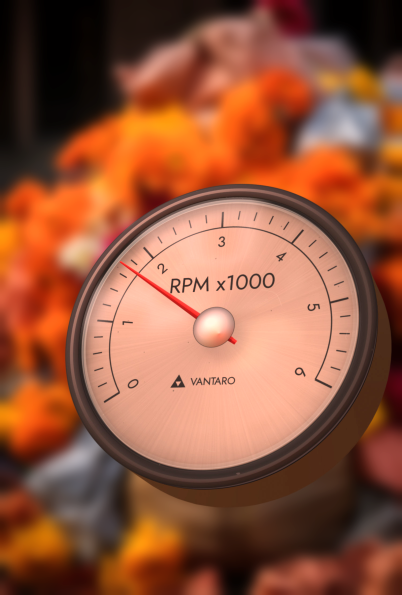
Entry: 1700; rpm
